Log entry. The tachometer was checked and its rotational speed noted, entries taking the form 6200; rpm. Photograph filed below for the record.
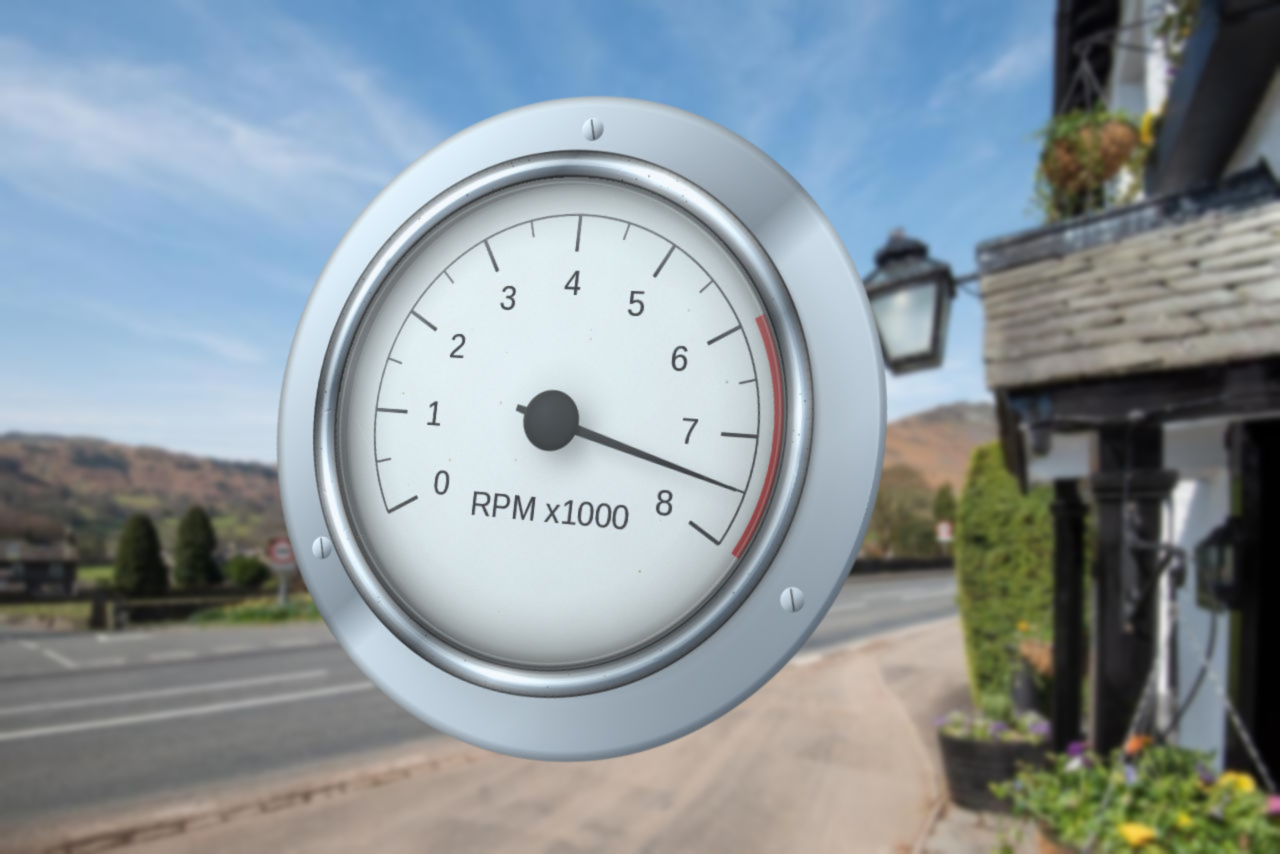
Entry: 7500; rpm
